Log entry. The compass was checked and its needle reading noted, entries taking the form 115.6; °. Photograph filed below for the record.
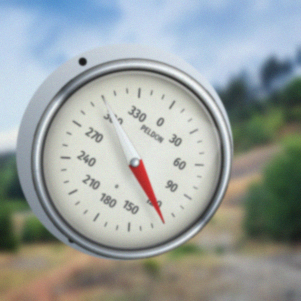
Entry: 120; °
